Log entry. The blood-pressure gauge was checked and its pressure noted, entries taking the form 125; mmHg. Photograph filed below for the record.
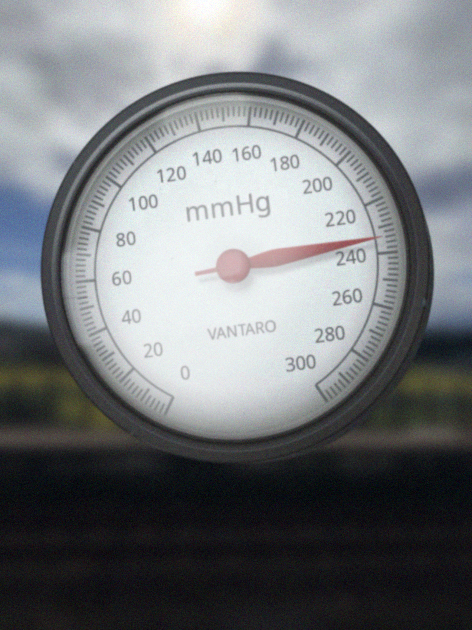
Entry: 234; mmHg
